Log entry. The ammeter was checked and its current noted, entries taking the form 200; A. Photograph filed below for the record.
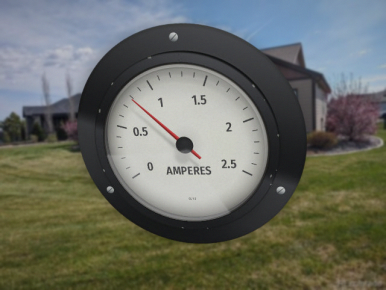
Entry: 0.8; A
